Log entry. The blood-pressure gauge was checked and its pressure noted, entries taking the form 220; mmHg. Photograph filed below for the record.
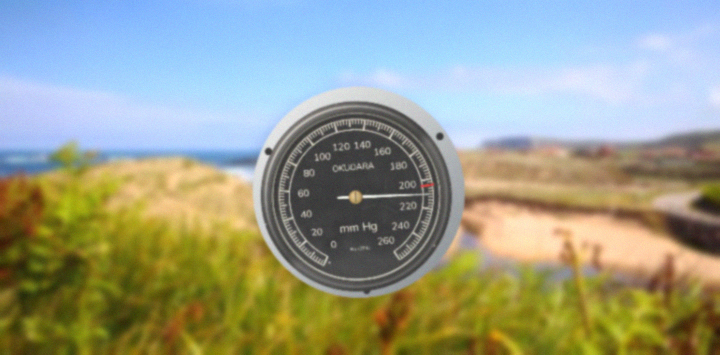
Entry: 210; mmHg
